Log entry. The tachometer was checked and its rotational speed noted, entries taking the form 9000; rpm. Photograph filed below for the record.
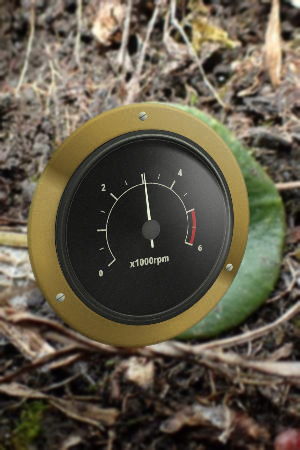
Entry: 3000; rpm
